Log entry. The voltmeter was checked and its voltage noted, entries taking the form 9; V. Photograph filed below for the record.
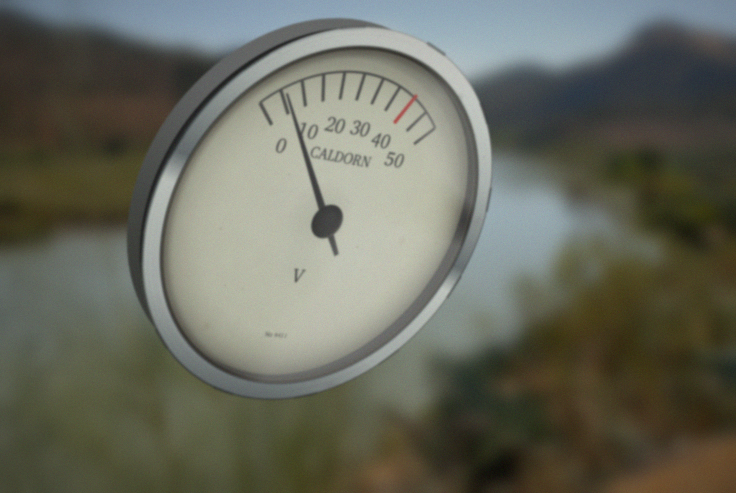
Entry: 5; V
